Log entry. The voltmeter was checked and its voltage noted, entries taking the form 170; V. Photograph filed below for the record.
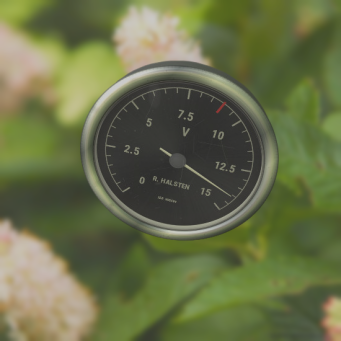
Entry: 14; V
